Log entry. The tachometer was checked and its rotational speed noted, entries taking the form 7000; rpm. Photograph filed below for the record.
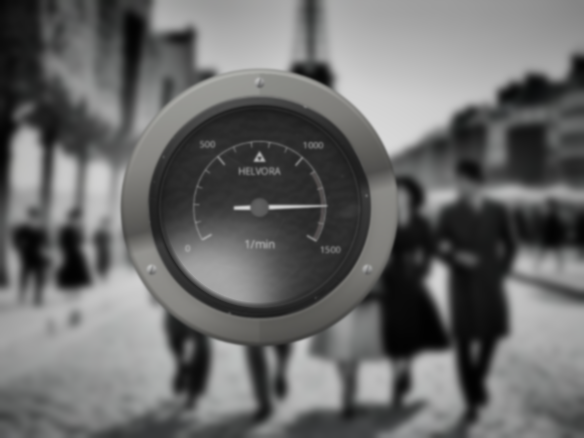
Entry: 1300; rpm
